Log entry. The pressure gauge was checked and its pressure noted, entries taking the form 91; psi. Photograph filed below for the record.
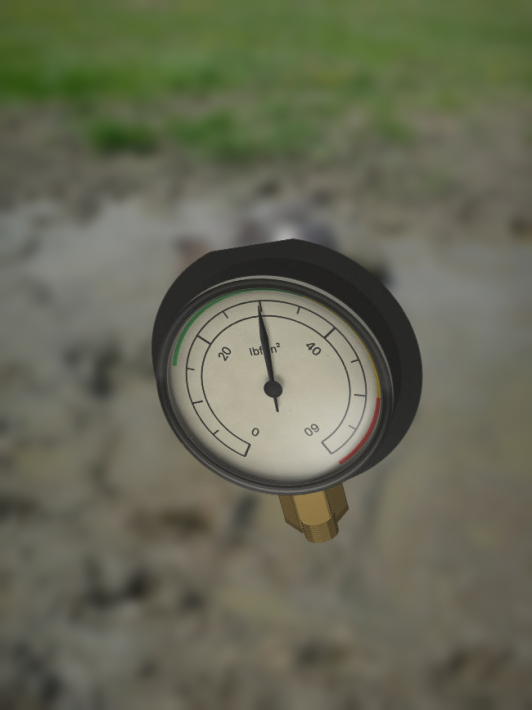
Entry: 30; psi
